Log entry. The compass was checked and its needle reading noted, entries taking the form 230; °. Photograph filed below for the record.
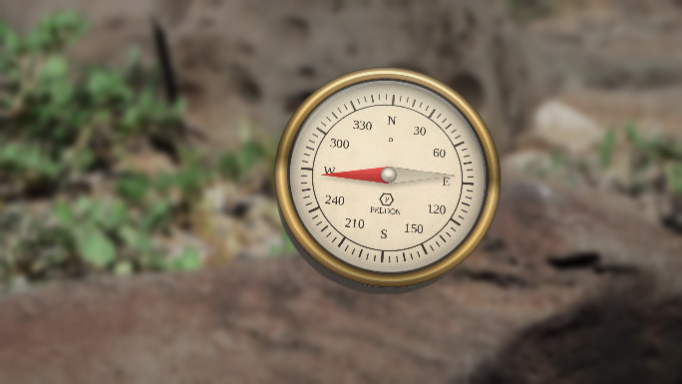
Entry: 265; °
